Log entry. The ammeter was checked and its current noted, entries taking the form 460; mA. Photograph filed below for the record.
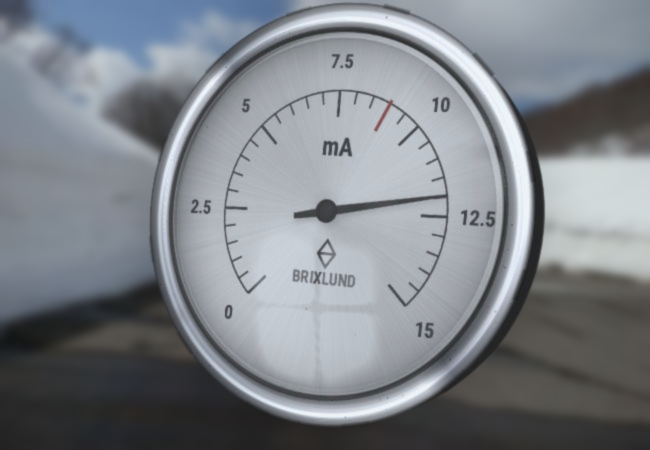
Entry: 12; mA
